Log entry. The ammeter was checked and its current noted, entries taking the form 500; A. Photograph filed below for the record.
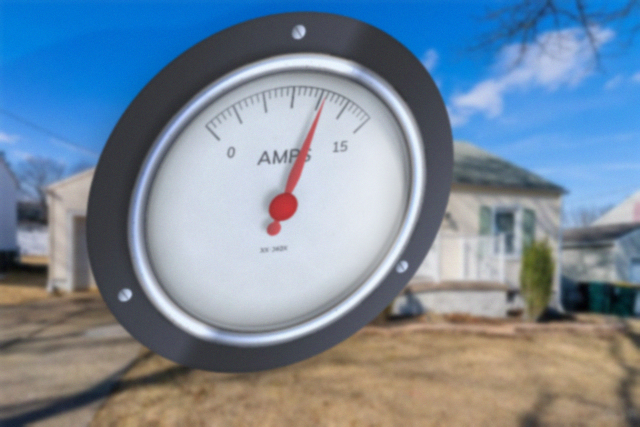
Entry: 10; A
